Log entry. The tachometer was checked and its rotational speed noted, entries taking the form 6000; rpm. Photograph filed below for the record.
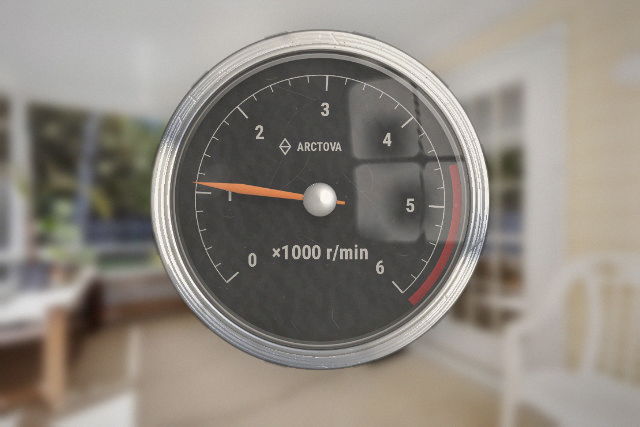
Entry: 1100; rpm
